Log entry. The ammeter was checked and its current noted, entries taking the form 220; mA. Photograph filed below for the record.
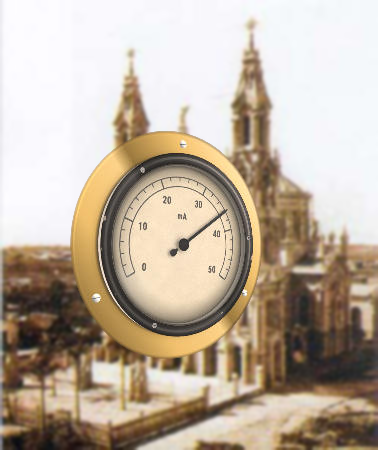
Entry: 36; mA
